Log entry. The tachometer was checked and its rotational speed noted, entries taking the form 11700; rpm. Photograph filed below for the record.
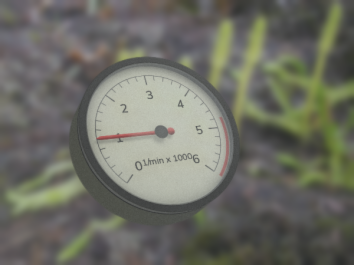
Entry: 1000; rpm
